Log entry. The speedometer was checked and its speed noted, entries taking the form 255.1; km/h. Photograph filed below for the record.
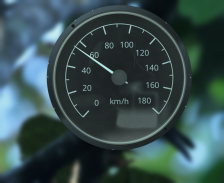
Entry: 55; km/h
